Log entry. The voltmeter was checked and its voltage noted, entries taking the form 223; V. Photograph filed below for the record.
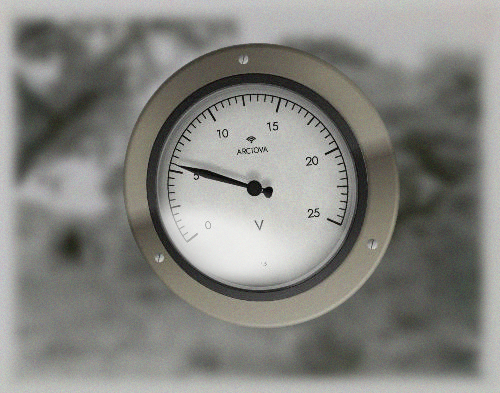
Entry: 5.5; V
